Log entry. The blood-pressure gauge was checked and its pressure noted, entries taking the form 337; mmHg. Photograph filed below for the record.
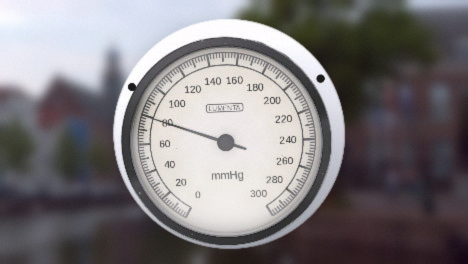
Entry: 80; mmHg
